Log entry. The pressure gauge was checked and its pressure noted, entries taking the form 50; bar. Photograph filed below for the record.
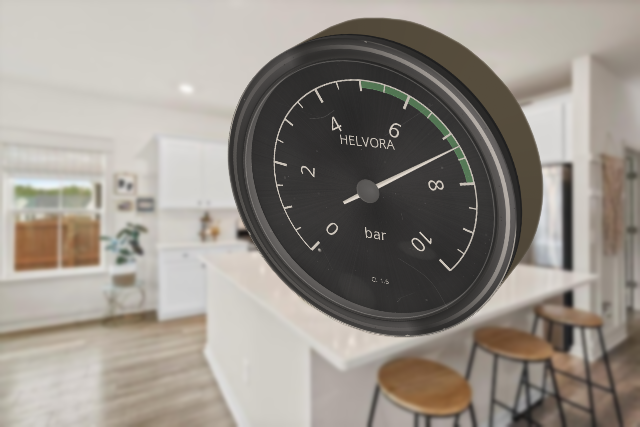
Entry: 7.25; bar
